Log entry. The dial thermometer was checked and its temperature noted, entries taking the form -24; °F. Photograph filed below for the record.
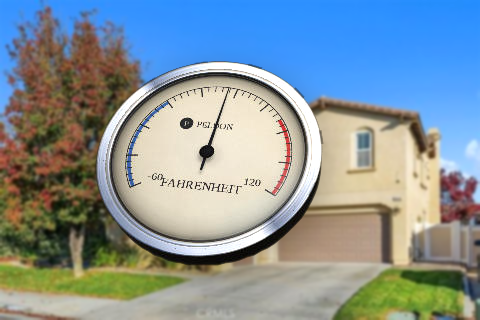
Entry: 36; °F
